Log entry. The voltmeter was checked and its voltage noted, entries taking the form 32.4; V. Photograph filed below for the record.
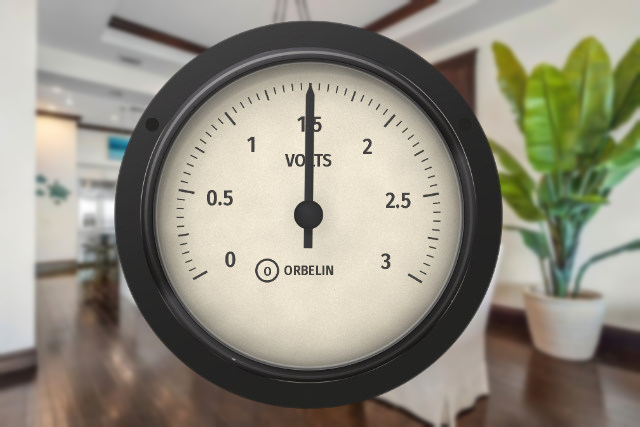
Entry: 1.5; V
